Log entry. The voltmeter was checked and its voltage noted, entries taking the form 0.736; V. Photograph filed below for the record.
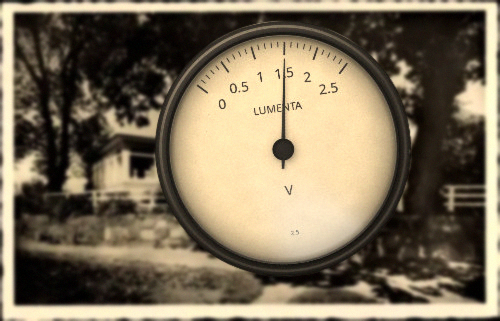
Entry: 1.5; V
